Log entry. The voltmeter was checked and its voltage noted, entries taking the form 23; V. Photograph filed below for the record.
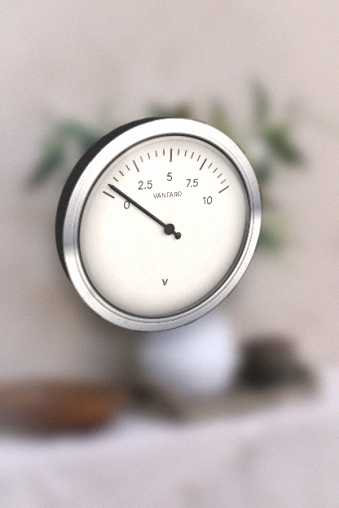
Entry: 0.5; V
